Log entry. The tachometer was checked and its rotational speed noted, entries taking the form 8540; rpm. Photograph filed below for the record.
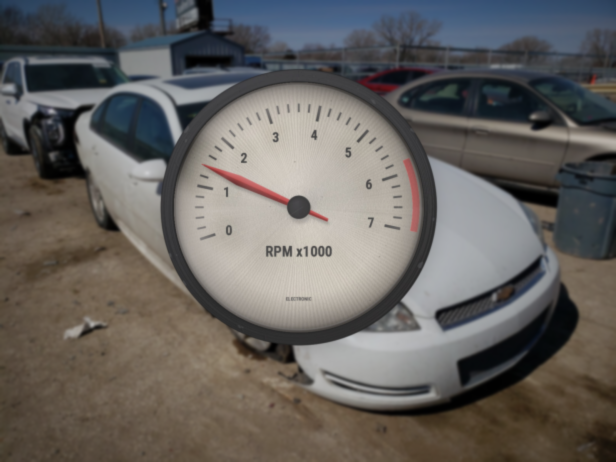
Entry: 1400; rpm
